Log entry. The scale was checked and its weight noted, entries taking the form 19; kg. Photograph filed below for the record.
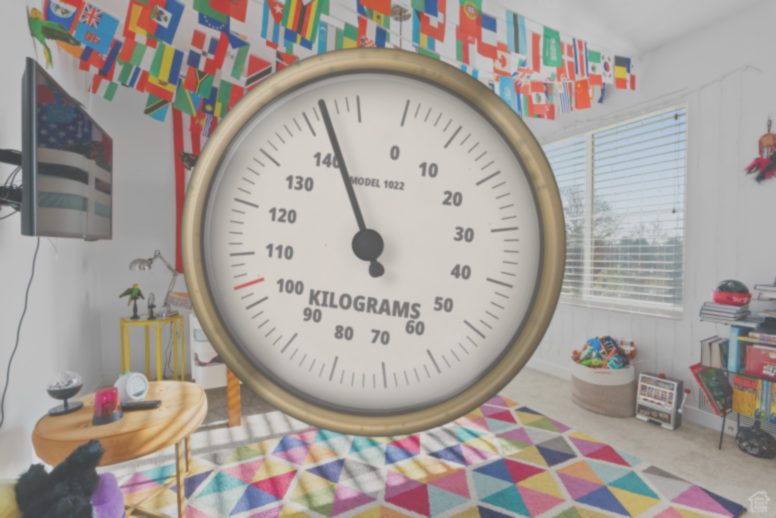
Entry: 144; kg
